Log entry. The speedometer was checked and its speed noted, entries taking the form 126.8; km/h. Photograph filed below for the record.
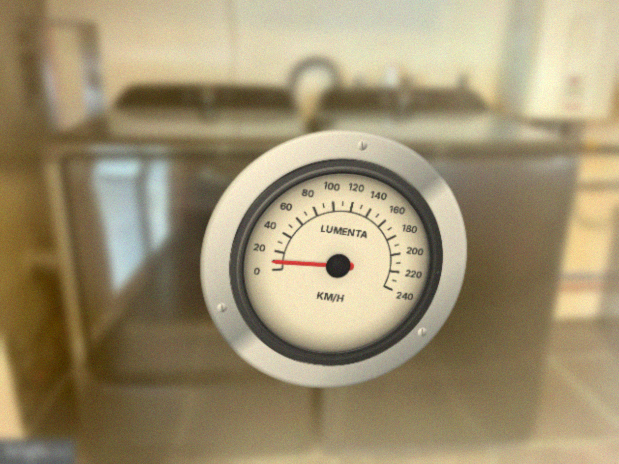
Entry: 10; km/h
